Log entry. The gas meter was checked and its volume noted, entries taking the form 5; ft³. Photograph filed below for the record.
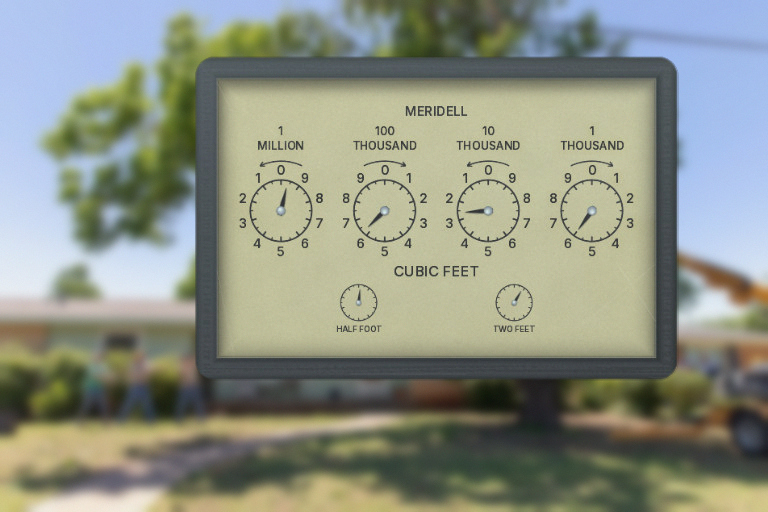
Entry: 962600; ft³
